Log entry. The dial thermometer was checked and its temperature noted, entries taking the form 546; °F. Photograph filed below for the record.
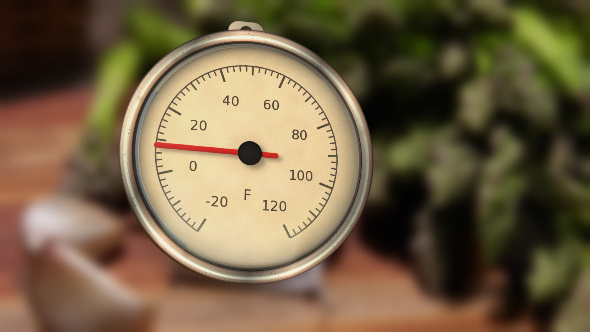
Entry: 8; °F
